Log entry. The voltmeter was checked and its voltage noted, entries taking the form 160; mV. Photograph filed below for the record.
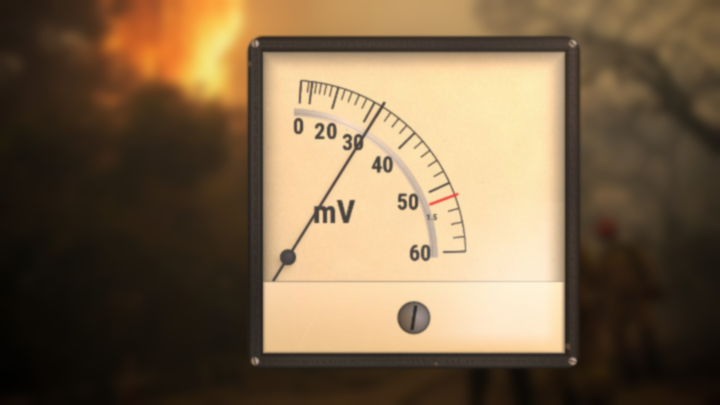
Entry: 32; mV
